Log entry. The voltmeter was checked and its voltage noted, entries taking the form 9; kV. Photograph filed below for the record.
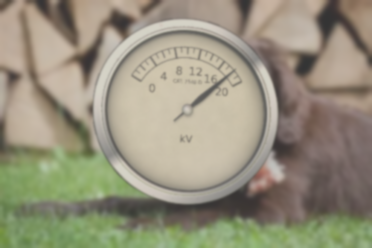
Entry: 18; kV
